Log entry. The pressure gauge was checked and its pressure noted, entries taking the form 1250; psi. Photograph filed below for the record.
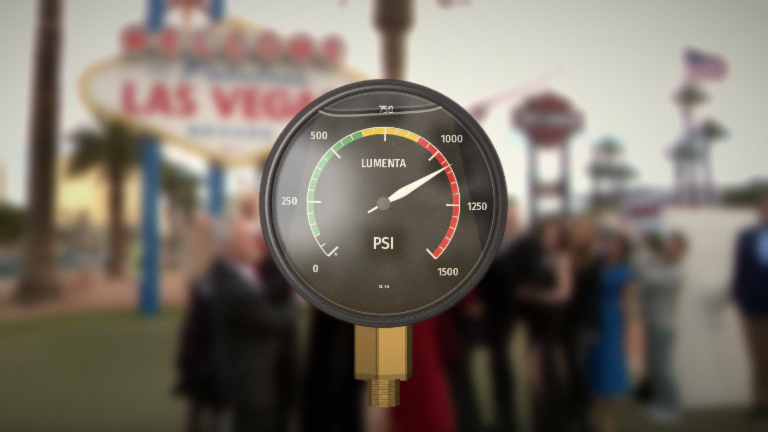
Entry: 1075; psi
